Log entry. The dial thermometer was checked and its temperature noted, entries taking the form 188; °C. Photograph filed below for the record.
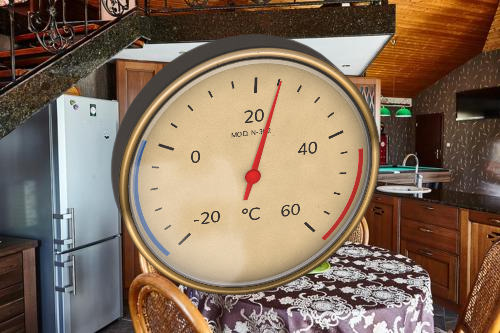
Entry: 24; °C
